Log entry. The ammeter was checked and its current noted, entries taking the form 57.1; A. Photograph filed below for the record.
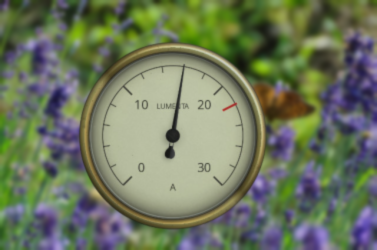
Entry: 16; A
